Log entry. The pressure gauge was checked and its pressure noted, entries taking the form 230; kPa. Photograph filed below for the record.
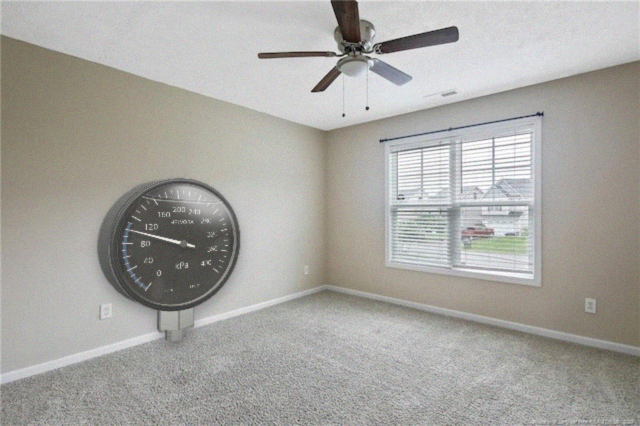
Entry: 100; kPa
